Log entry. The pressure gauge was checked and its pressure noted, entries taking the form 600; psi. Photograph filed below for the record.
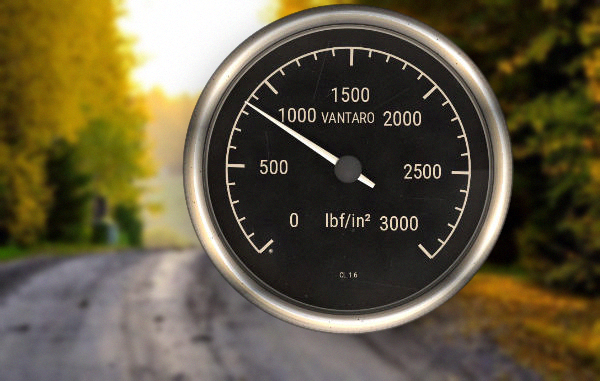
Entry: 850; psi
